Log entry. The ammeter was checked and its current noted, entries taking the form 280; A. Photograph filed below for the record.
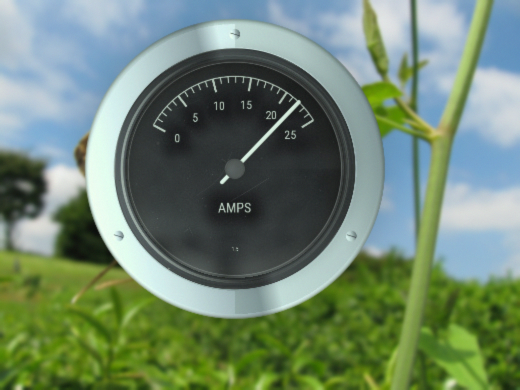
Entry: 22; A
